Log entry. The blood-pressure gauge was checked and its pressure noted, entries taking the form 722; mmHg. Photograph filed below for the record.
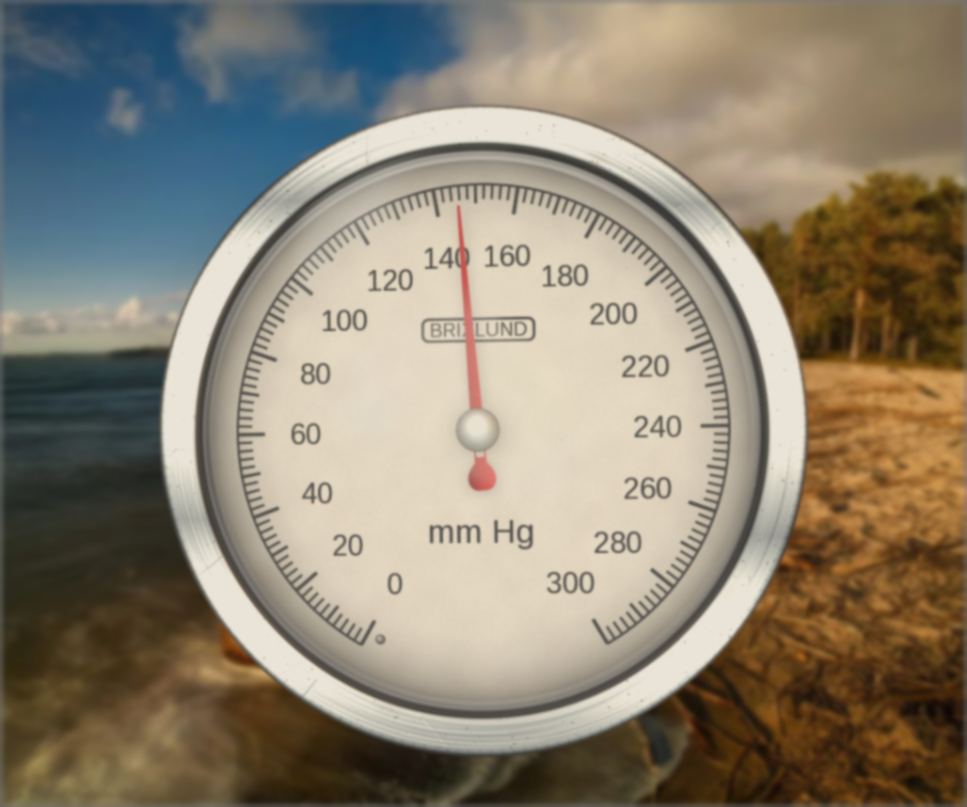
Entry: 146; mmHg
